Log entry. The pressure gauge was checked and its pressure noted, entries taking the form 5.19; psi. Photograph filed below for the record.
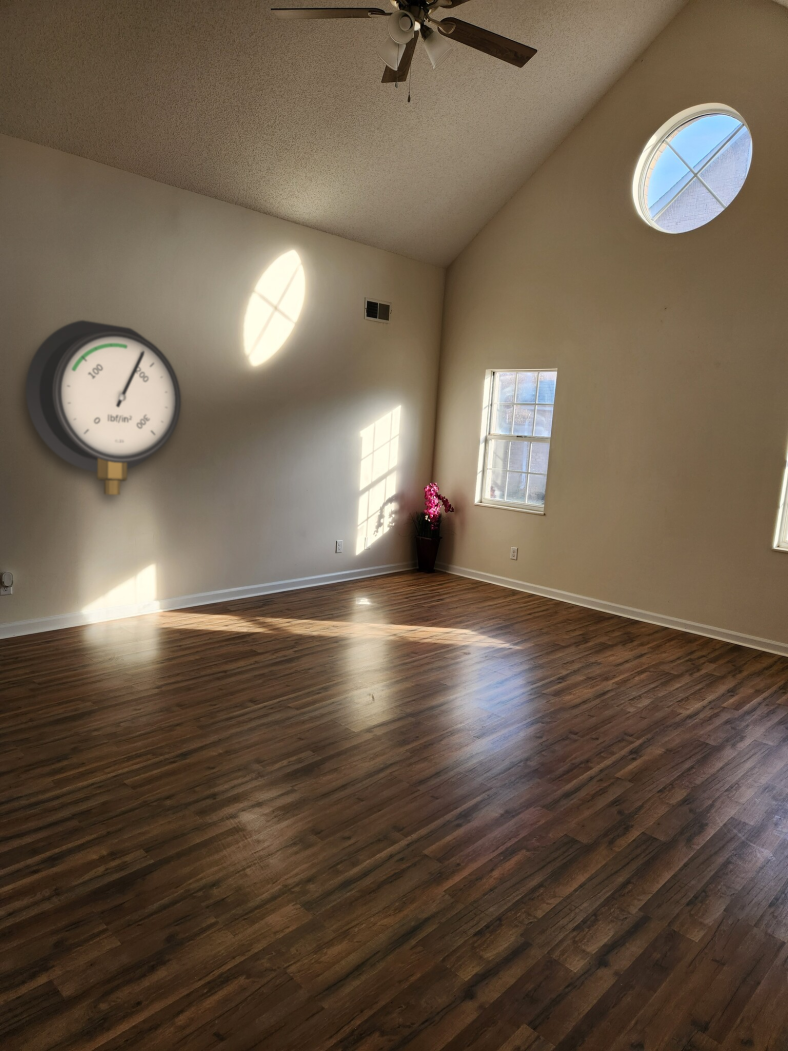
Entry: 180; psi
